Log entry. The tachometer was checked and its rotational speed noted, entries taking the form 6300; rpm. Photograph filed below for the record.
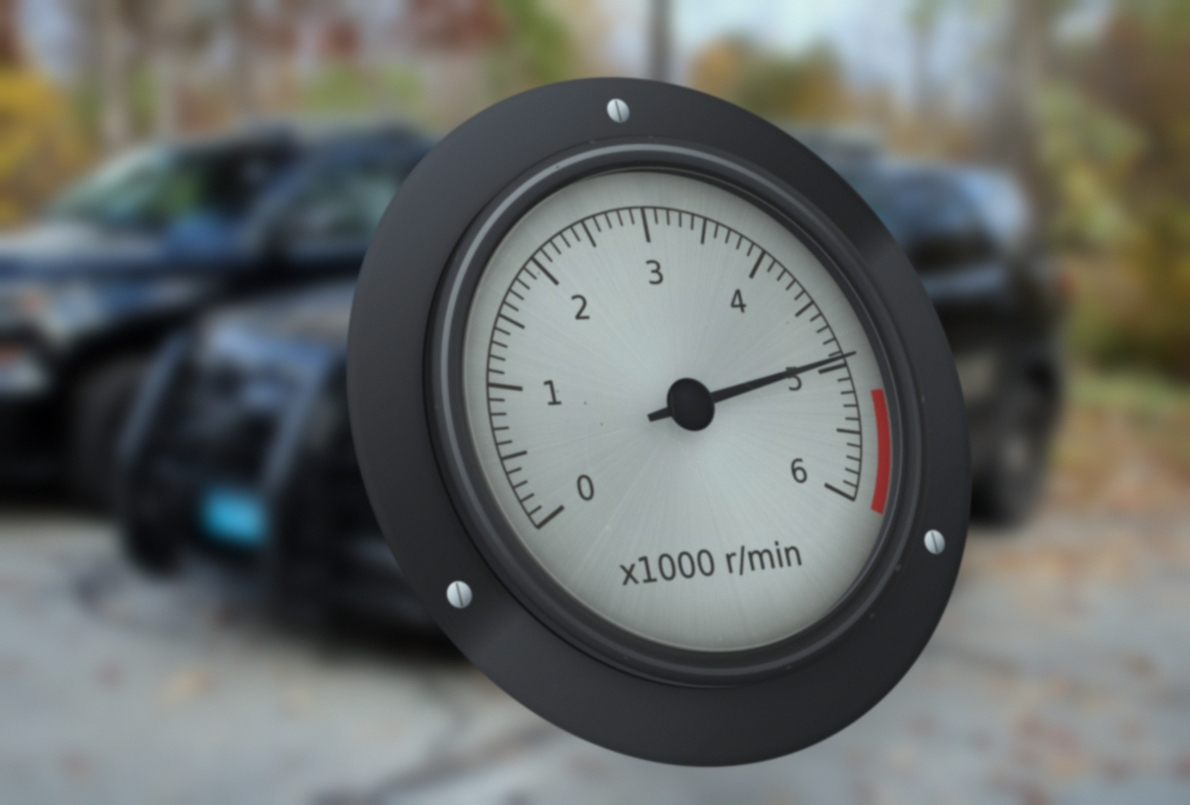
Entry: 4950; rpm
